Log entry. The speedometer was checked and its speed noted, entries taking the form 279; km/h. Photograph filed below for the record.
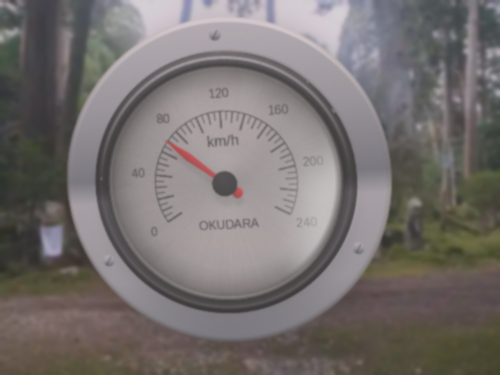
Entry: 70; km/h
